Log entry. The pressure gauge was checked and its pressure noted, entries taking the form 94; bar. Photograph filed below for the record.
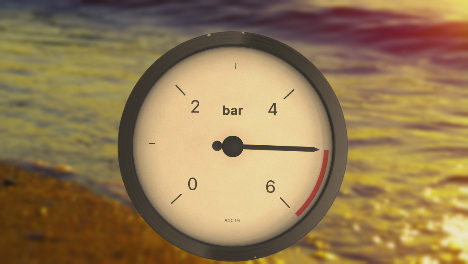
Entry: 5; bar
